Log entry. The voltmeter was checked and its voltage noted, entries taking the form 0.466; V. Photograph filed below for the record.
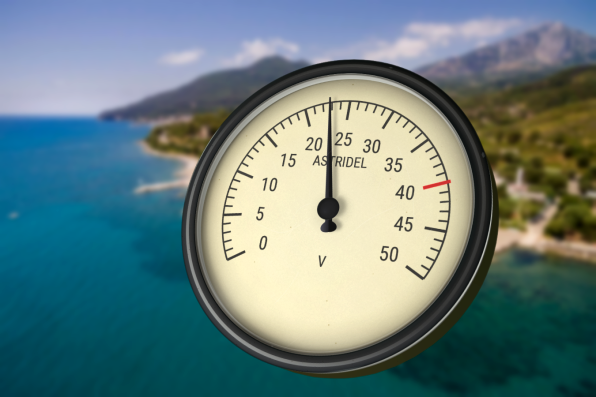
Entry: 23; V
